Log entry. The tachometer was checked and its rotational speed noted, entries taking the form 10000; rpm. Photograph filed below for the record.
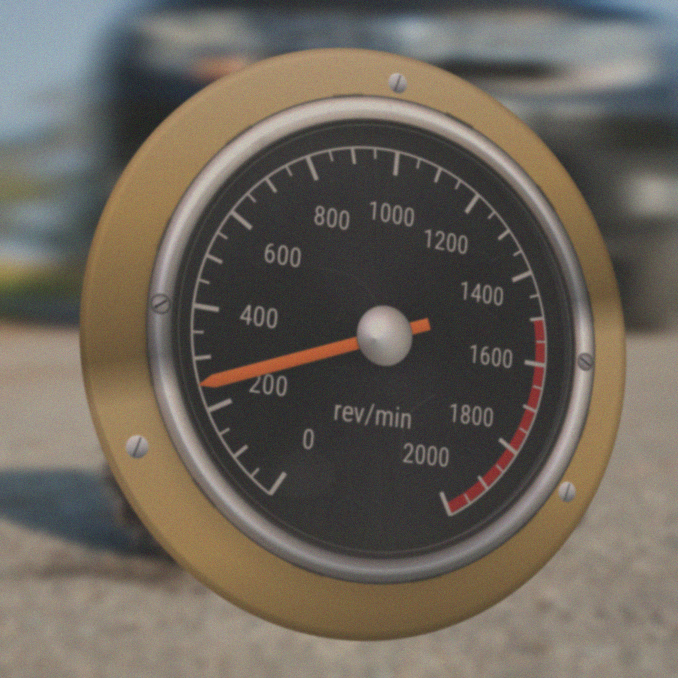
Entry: 250; rpm
